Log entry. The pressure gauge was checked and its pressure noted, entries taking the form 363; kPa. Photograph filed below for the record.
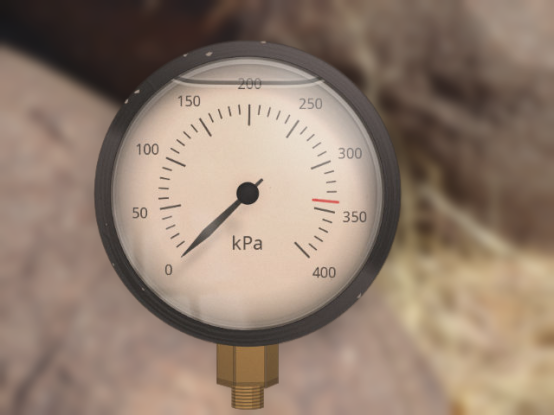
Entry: 0; kPa
